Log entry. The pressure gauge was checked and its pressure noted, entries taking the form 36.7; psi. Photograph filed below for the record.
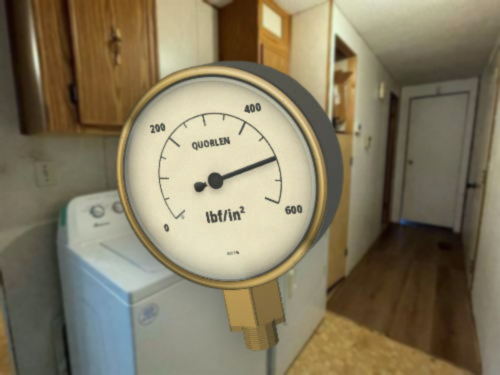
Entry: 500; psi
